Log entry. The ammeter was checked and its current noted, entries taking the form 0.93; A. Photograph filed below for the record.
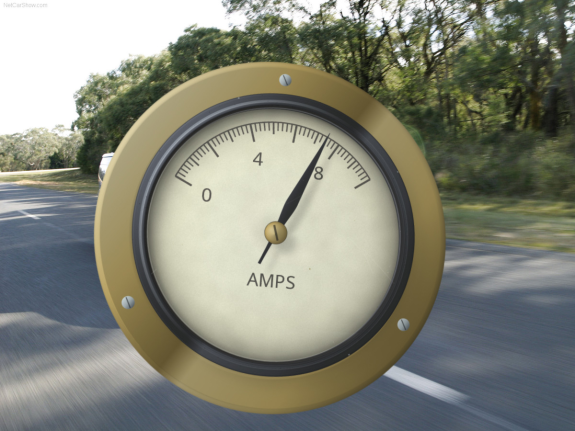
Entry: 7.4; A
